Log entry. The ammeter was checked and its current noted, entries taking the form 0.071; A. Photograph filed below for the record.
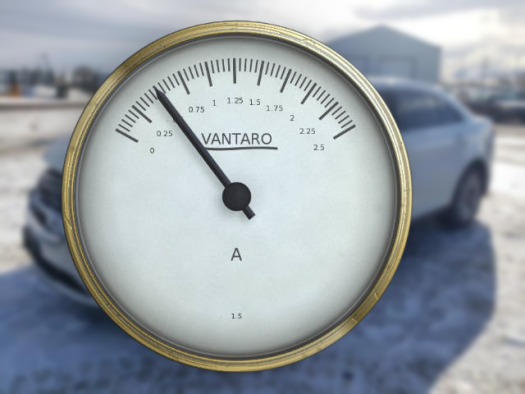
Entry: 0.5; A
